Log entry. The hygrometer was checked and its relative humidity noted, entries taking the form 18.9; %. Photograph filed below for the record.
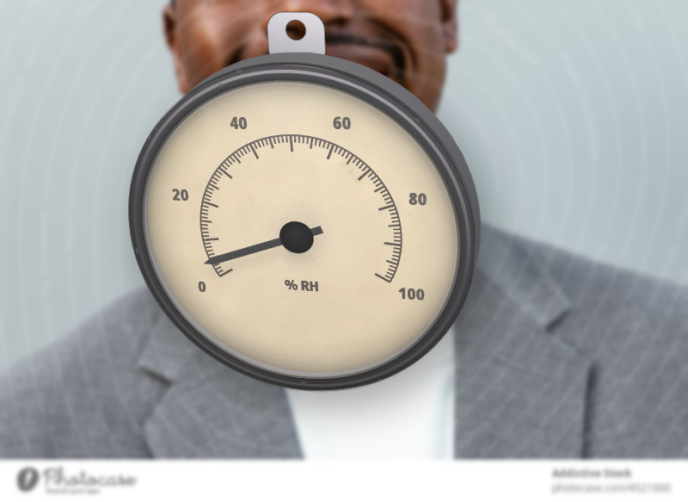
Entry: 5; %
